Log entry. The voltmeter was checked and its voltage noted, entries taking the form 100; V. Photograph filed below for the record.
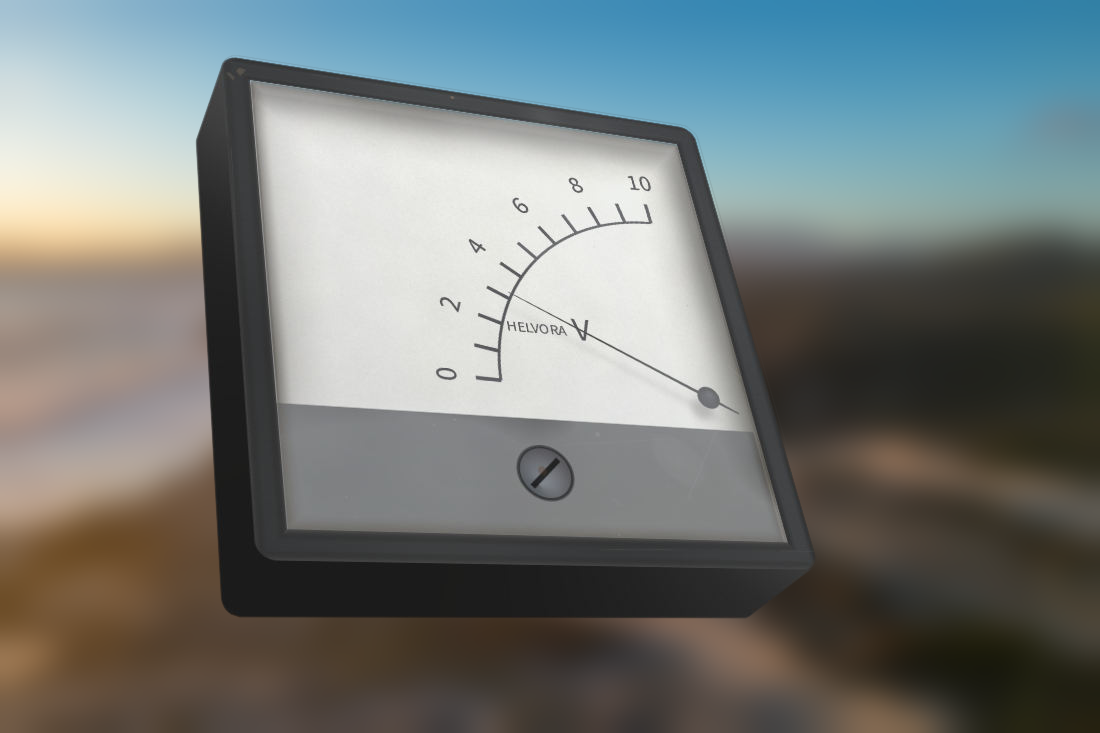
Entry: 3; V
